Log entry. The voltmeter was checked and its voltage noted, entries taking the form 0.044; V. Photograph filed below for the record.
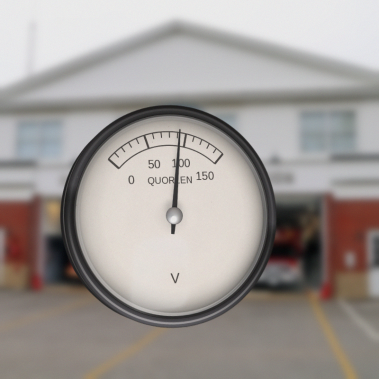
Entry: 90; V
